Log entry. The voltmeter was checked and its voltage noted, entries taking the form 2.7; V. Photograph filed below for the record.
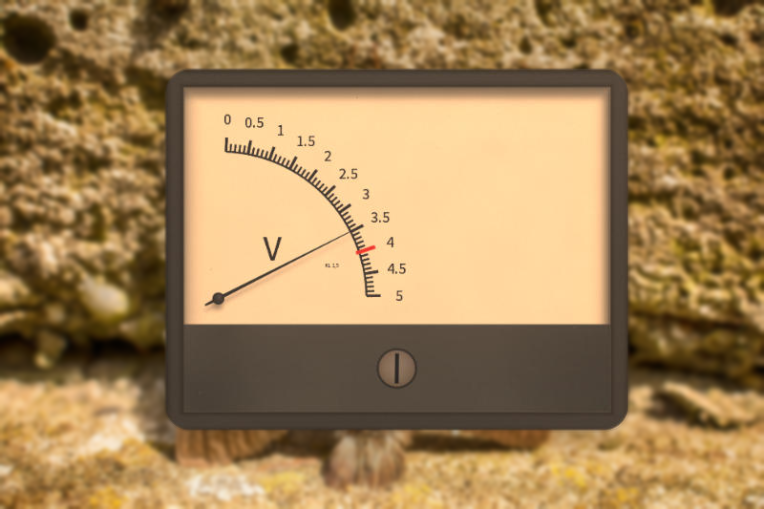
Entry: 3.5; V
